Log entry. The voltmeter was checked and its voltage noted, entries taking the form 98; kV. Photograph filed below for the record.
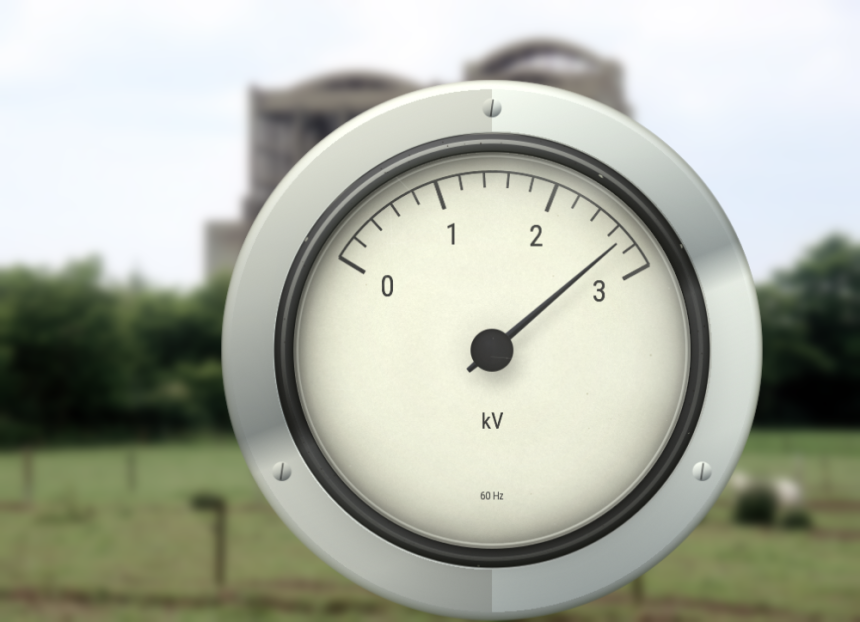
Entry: 2.7; kV
